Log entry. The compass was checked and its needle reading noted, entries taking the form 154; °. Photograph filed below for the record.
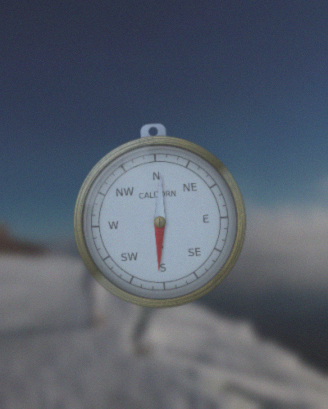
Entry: 185; °
